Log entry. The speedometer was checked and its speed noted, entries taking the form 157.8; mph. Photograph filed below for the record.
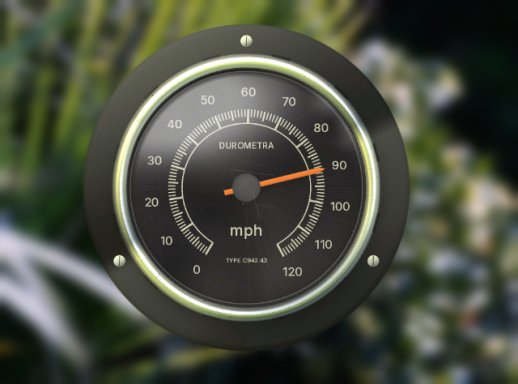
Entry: 90; mph
